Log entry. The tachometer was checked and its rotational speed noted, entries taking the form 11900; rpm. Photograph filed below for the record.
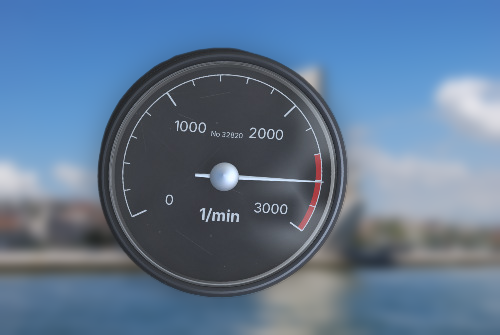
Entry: 2600; rpm
